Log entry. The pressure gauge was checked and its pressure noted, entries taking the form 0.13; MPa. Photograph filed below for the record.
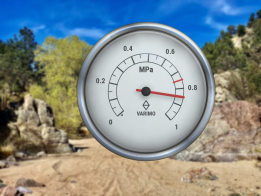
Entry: 0.85; MPa
